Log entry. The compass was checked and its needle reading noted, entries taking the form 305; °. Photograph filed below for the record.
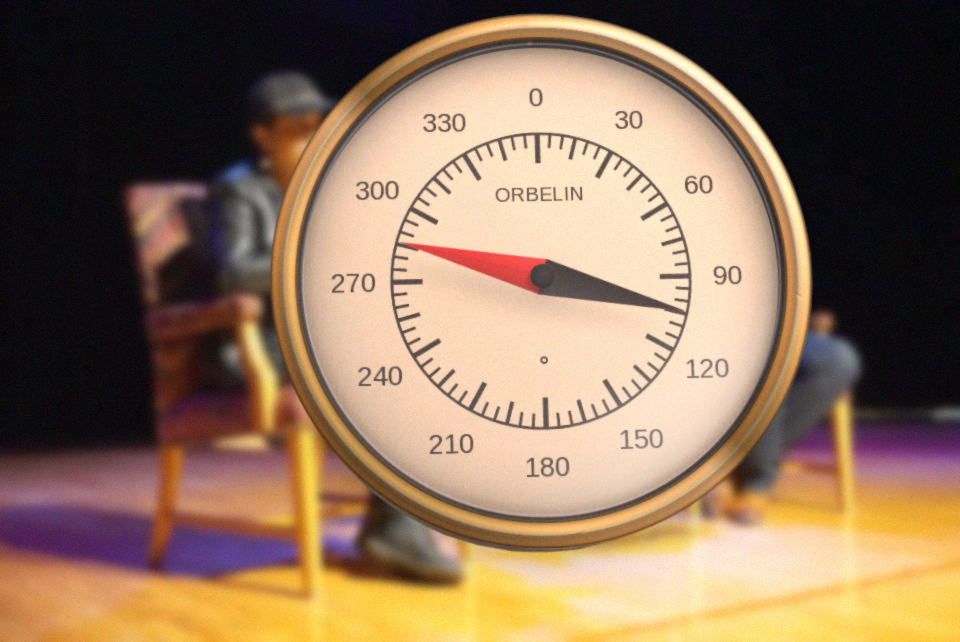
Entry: 285; °
